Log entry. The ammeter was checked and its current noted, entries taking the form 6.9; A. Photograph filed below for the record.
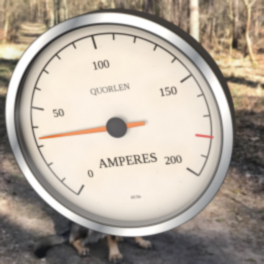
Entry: 35; A
